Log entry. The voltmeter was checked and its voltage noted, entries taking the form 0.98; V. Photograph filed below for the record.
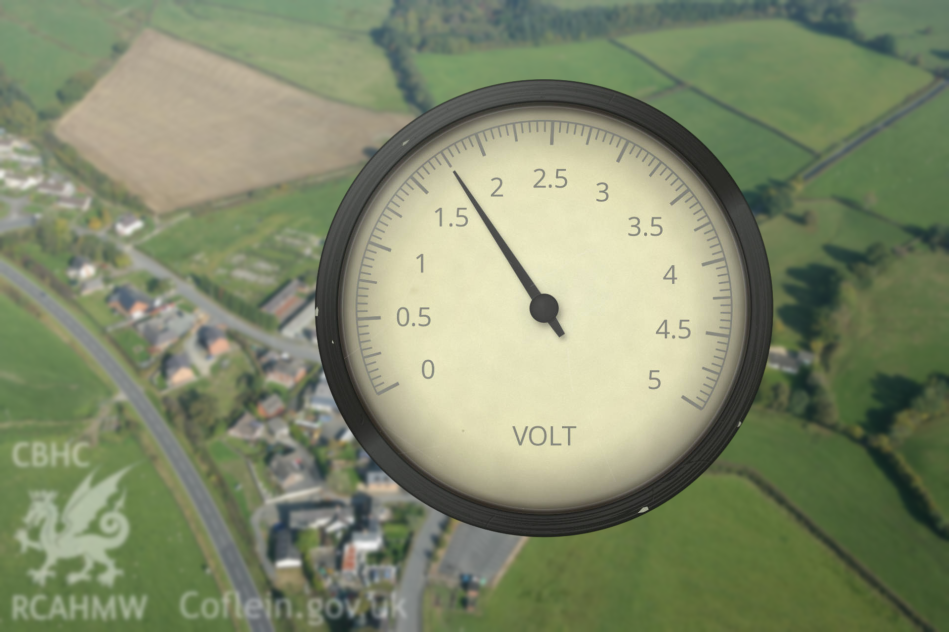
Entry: 1.75; V
